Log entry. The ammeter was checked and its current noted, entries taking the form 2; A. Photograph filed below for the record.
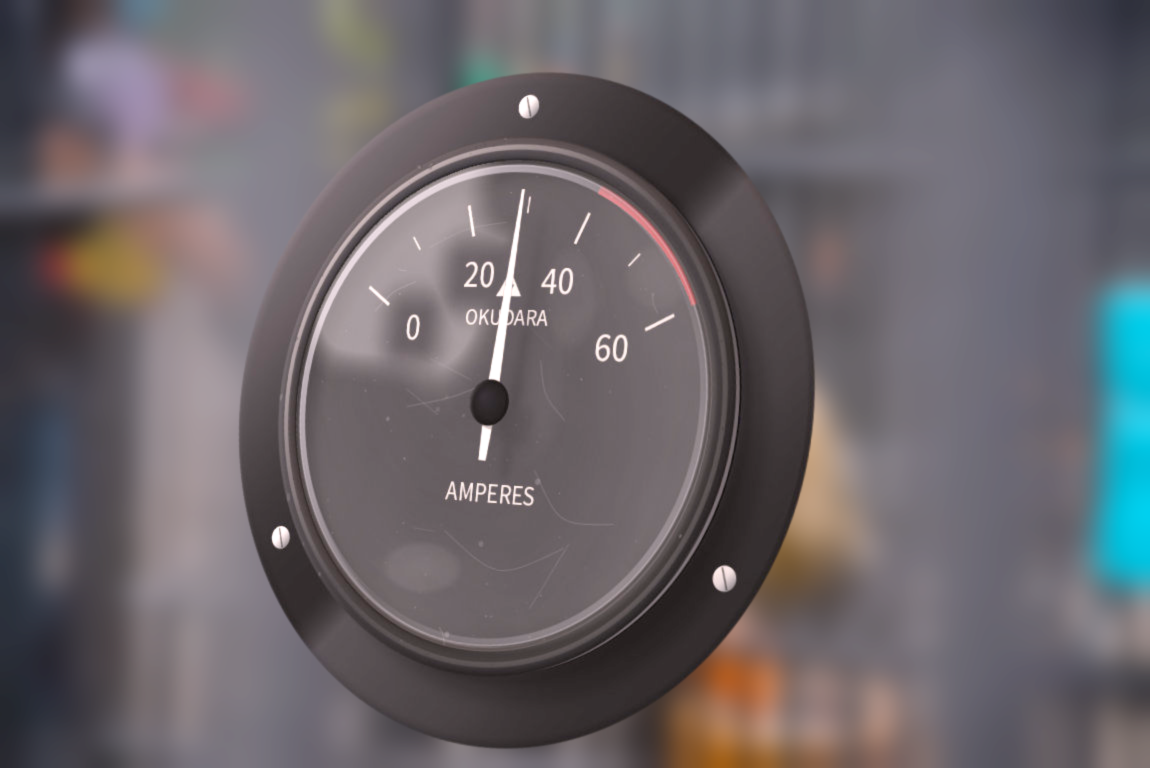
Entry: 30; A
